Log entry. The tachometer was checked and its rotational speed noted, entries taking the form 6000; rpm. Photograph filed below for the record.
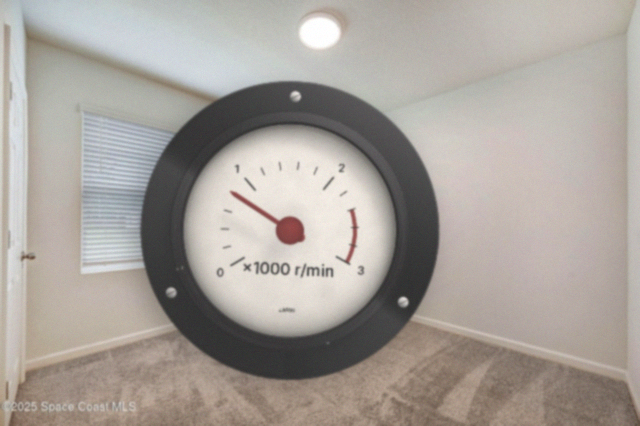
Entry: 800; rpm
